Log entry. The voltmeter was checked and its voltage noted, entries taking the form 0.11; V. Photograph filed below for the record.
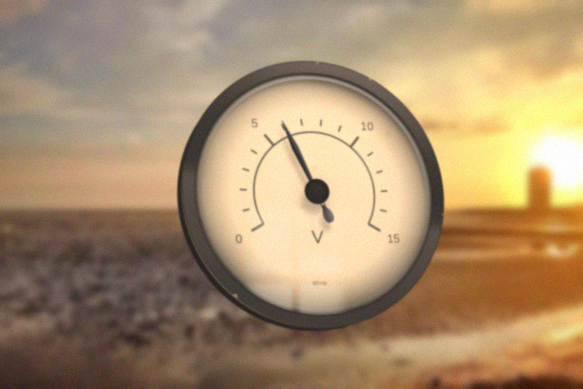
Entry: 6; V
